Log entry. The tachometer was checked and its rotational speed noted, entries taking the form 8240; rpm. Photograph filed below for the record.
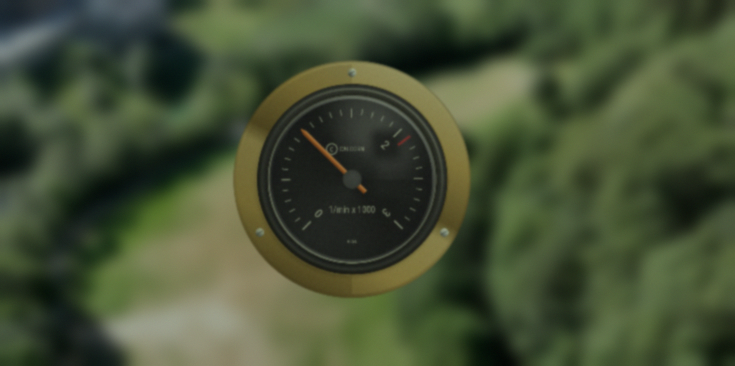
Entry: 1000; rpm
